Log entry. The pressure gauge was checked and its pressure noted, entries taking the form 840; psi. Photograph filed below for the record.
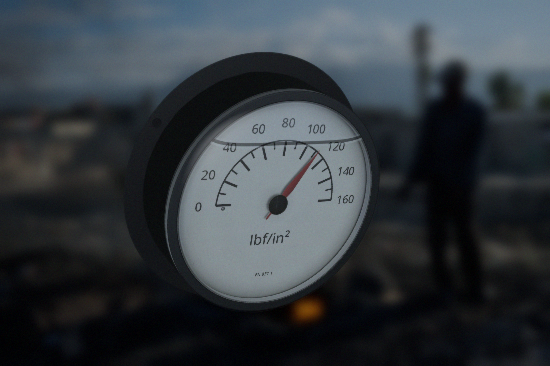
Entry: 110; psi
